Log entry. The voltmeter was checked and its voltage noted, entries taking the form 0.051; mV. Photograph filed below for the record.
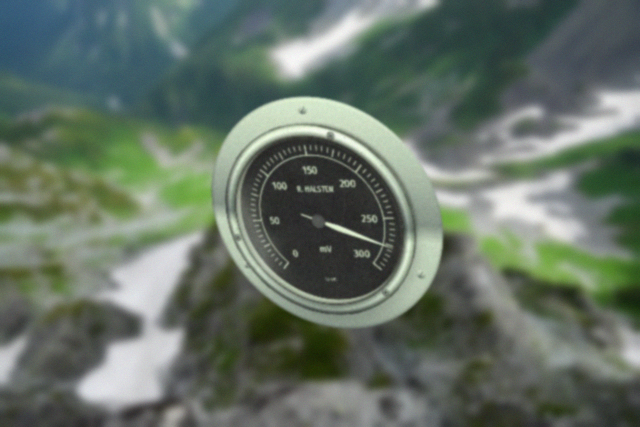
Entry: 275; mV
